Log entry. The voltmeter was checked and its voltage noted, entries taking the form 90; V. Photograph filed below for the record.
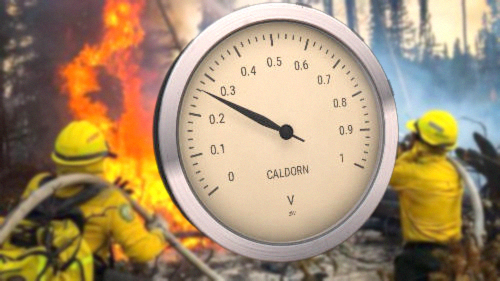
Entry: 0.26; V
